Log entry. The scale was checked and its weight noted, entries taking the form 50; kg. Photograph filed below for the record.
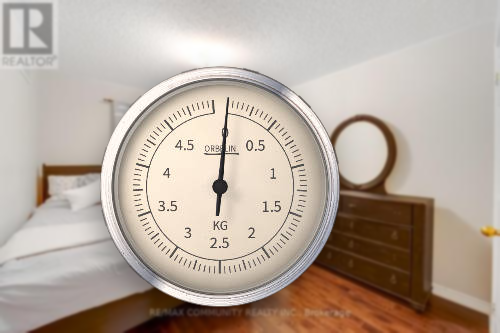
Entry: 0; kg
